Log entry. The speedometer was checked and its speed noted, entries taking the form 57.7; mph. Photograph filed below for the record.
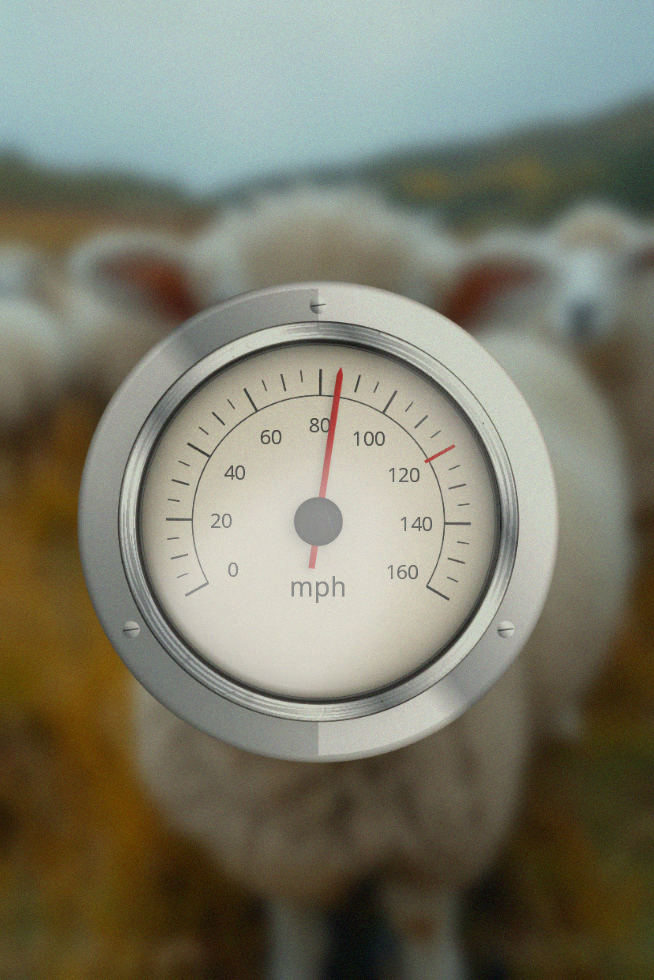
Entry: 85; mph
